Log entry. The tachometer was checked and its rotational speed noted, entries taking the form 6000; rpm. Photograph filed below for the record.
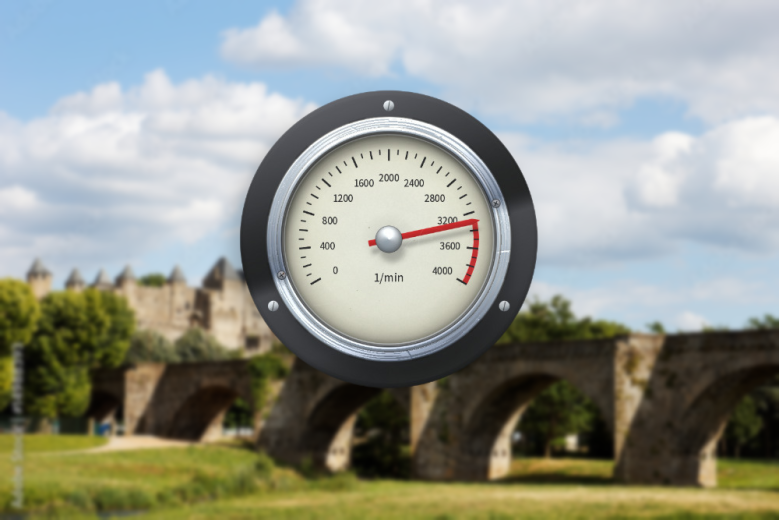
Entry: 3300; rpm
